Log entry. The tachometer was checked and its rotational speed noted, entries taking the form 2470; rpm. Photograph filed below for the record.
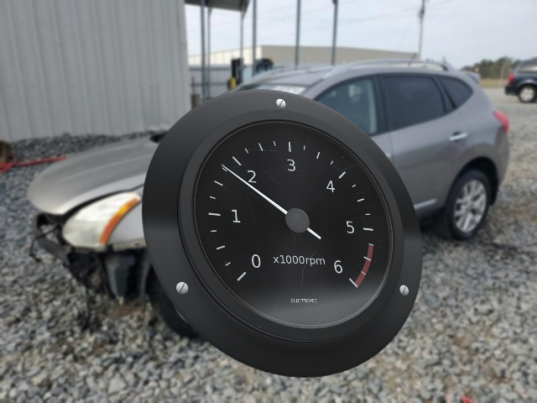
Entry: 1750; rpm
